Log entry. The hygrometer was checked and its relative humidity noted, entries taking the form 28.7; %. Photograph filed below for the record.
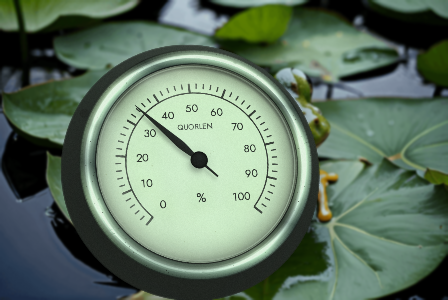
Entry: 34; %
